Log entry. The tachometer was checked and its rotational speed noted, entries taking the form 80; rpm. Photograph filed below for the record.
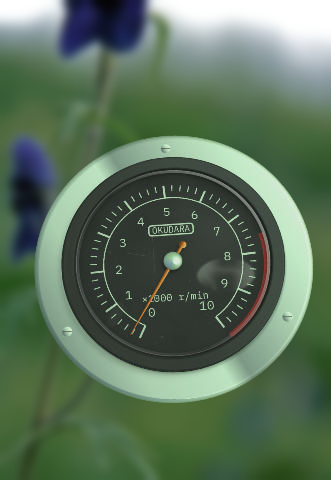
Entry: 200; rpm
